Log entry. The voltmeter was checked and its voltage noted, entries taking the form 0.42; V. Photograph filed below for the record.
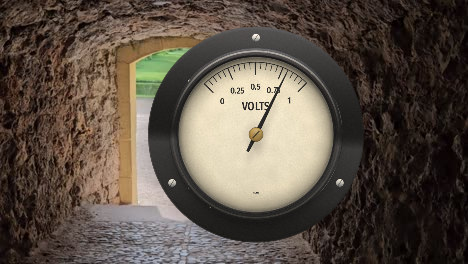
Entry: 0.8; V
